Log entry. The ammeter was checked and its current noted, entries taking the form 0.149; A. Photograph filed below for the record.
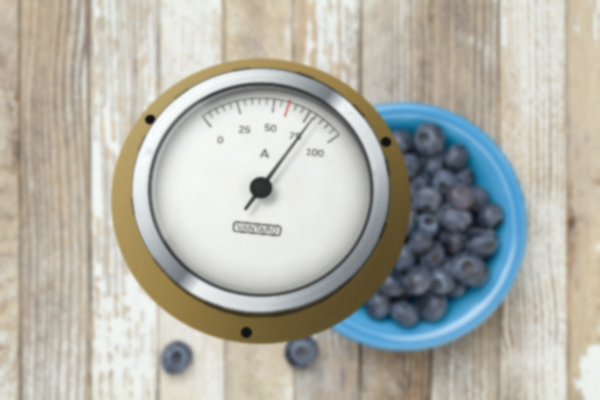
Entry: 80; A
